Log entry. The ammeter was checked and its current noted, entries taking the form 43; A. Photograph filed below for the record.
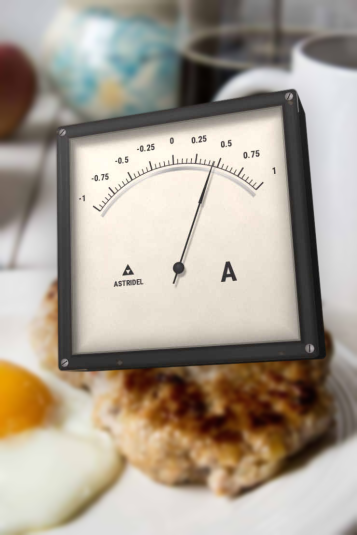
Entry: 0.45; A
